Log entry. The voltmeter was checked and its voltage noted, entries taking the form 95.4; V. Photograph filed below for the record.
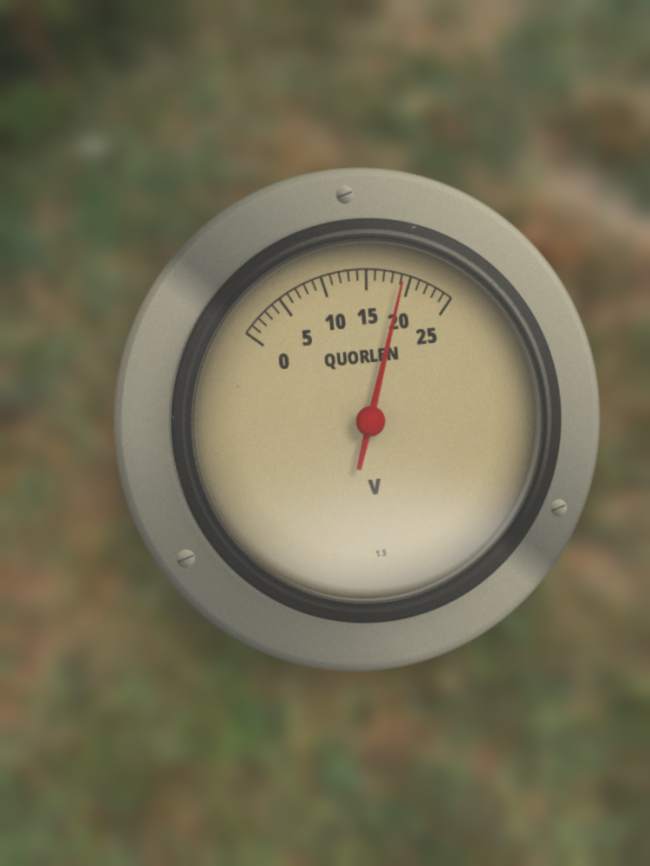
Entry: 19; V
